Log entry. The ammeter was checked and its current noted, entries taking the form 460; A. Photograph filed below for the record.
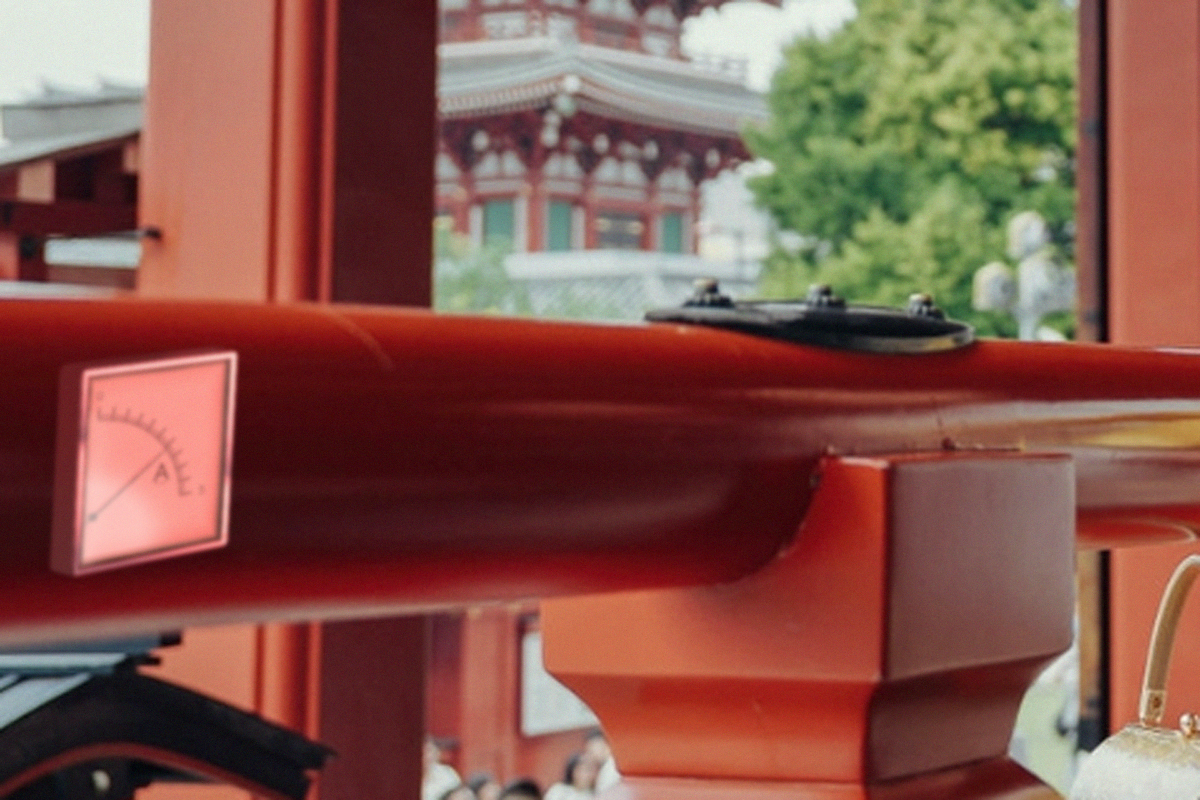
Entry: 3; A
